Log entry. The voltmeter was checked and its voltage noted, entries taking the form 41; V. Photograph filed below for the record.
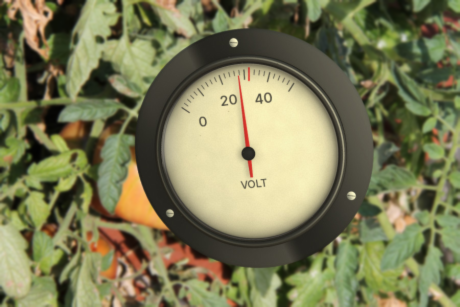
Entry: 28; V
